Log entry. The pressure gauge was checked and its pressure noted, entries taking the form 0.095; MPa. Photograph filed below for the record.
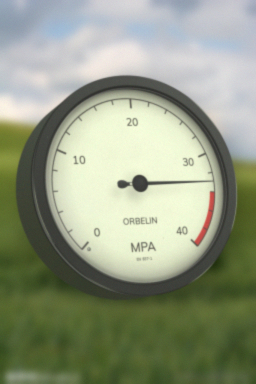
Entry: 33; MPa
